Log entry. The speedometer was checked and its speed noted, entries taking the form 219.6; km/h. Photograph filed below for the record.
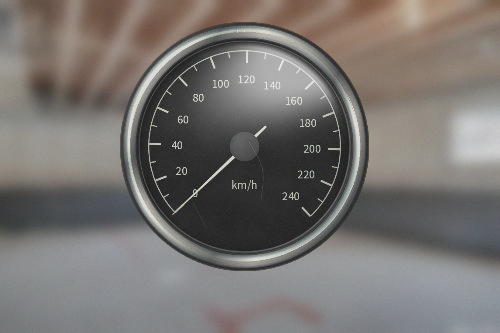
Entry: 0; km/h
